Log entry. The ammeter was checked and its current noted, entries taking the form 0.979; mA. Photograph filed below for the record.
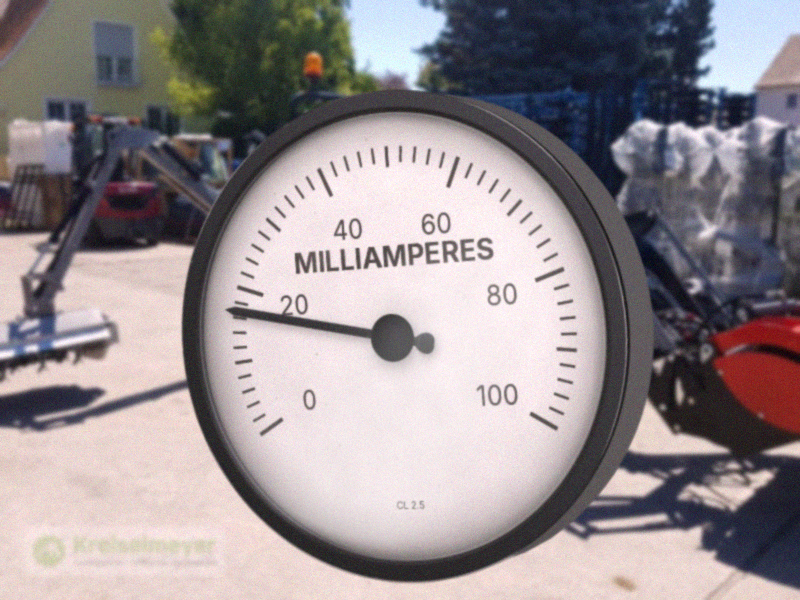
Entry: 17; mA
